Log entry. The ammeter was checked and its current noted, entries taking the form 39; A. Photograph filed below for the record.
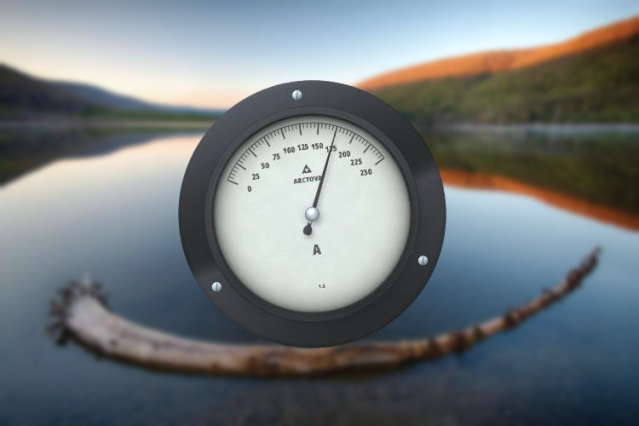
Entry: 175; A
